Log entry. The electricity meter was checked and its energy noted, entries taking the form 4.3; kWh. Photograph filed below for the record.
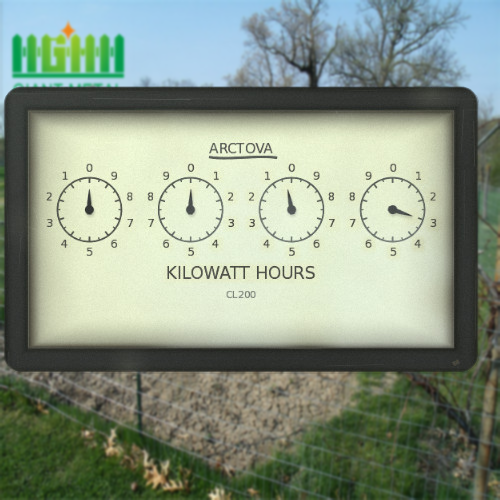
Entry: 3; kWh
